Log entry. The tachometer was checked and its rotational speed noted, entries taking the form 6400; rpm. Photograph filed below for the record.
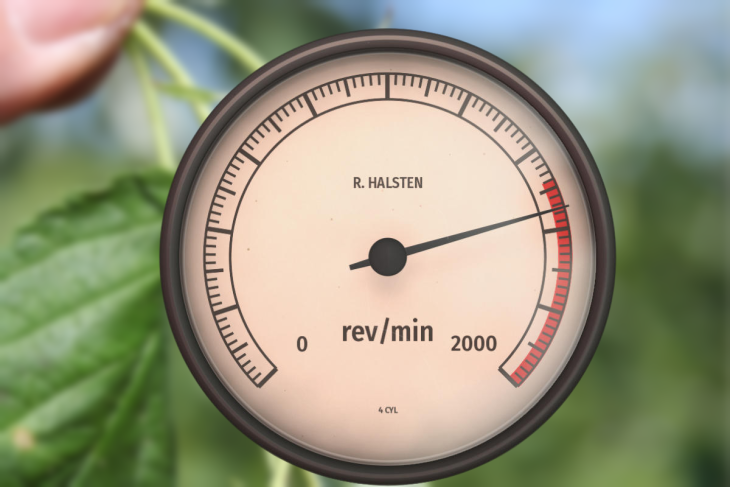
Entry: 1550; rpm
